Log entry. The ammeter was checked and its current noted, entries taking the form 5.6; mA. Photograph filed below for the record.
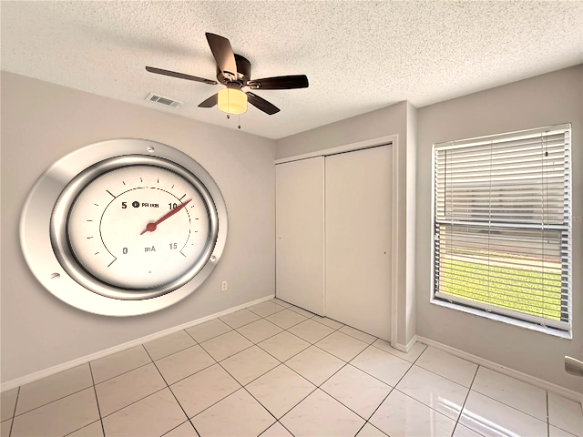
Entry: 10.5; mA
